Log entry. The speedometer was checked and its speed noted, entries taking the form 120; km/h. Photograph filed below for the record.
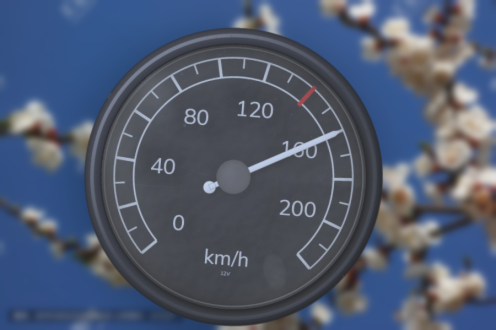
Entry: 160; km/h
